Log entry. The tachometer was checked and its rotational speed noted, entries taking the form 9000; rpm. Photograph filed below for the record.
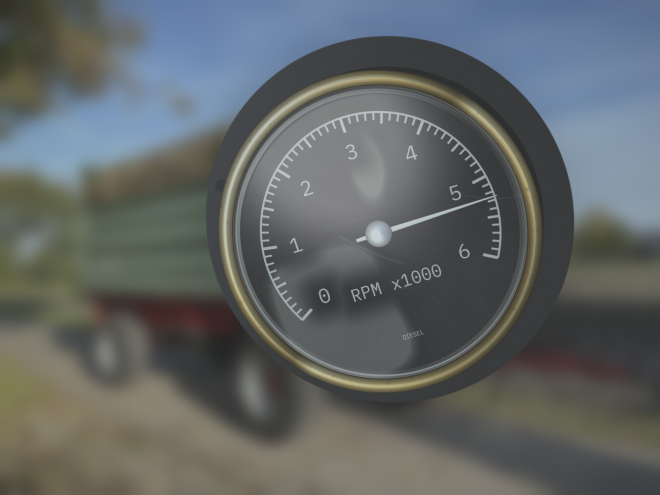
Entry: 5250; rpm
